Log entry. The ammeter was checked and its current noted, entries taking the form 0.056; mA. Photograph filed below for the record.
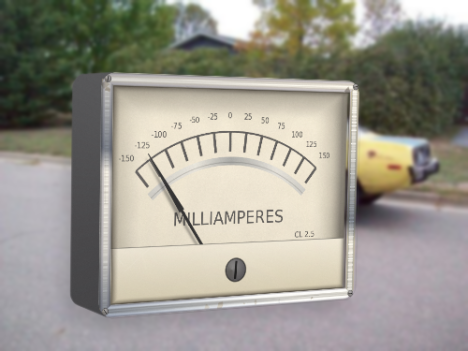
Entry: -125; mA
